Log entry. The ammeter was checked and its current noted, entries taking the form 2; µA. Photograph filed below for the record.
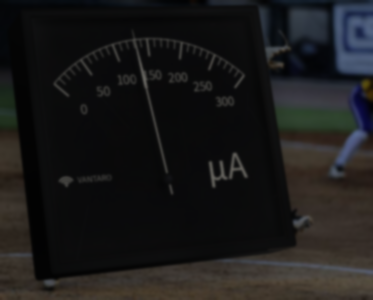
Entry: 130; µA
